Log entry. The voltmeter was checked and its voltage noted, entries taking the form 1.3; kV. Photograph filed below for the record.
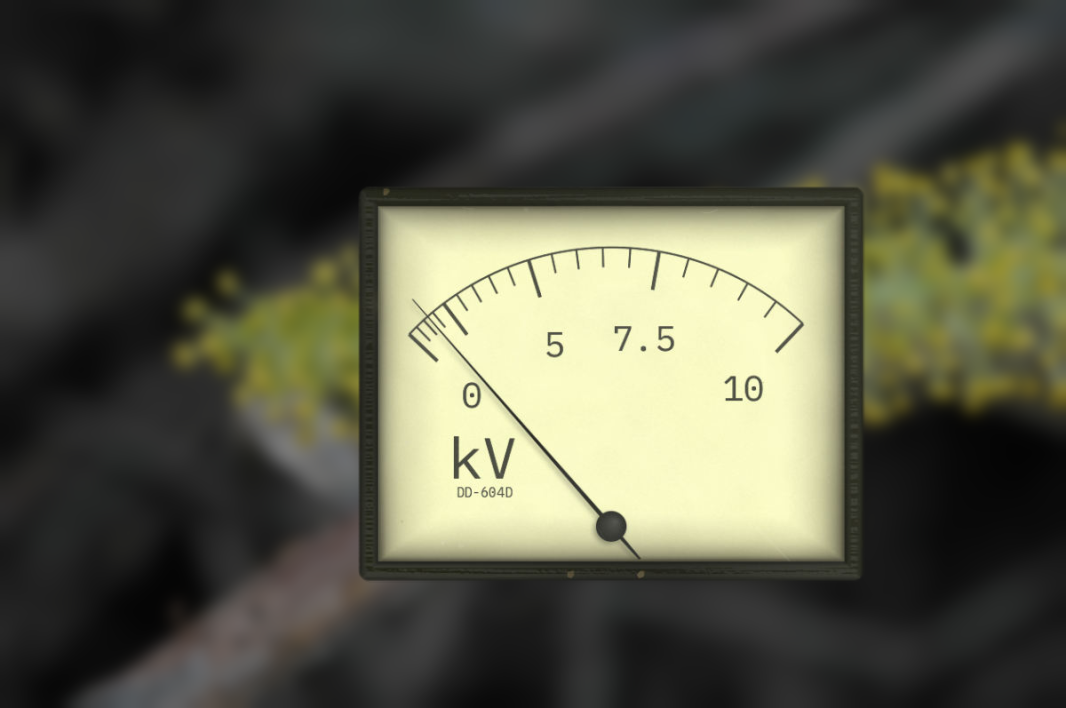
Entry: 1.75; kV
